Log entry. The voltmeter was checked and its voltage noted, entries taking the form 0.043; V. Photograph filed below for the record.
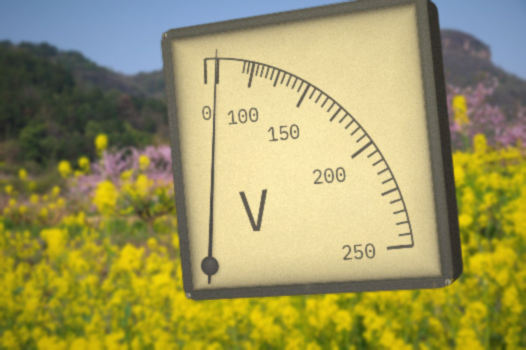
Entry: 50; V
